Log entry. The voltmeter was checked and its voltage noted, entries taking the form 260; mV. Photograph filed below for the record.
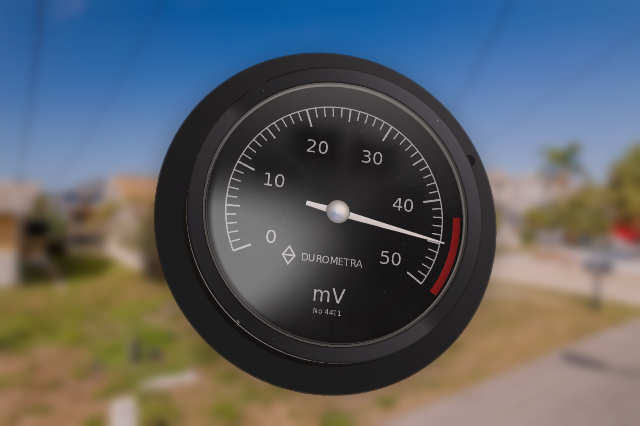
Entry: 45; mV
